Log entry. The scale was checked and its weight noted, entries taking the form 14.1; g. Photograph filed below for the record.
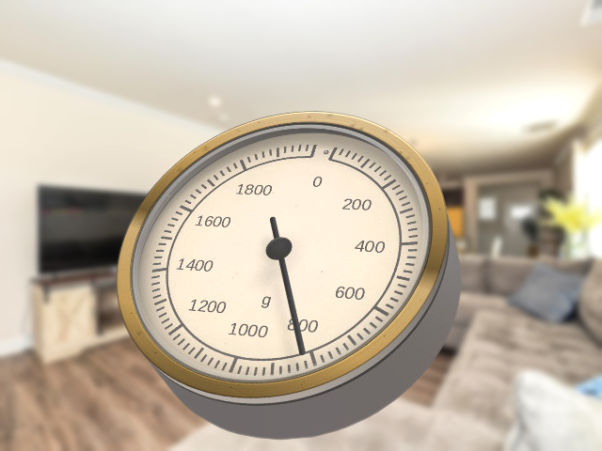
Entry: 820; g
